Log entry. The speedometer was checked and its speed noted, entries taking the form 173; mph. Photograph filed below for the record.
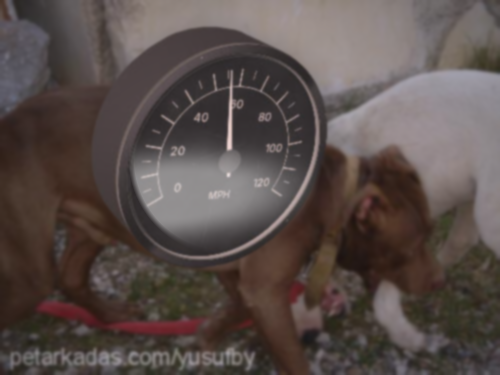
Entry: 55; mph
